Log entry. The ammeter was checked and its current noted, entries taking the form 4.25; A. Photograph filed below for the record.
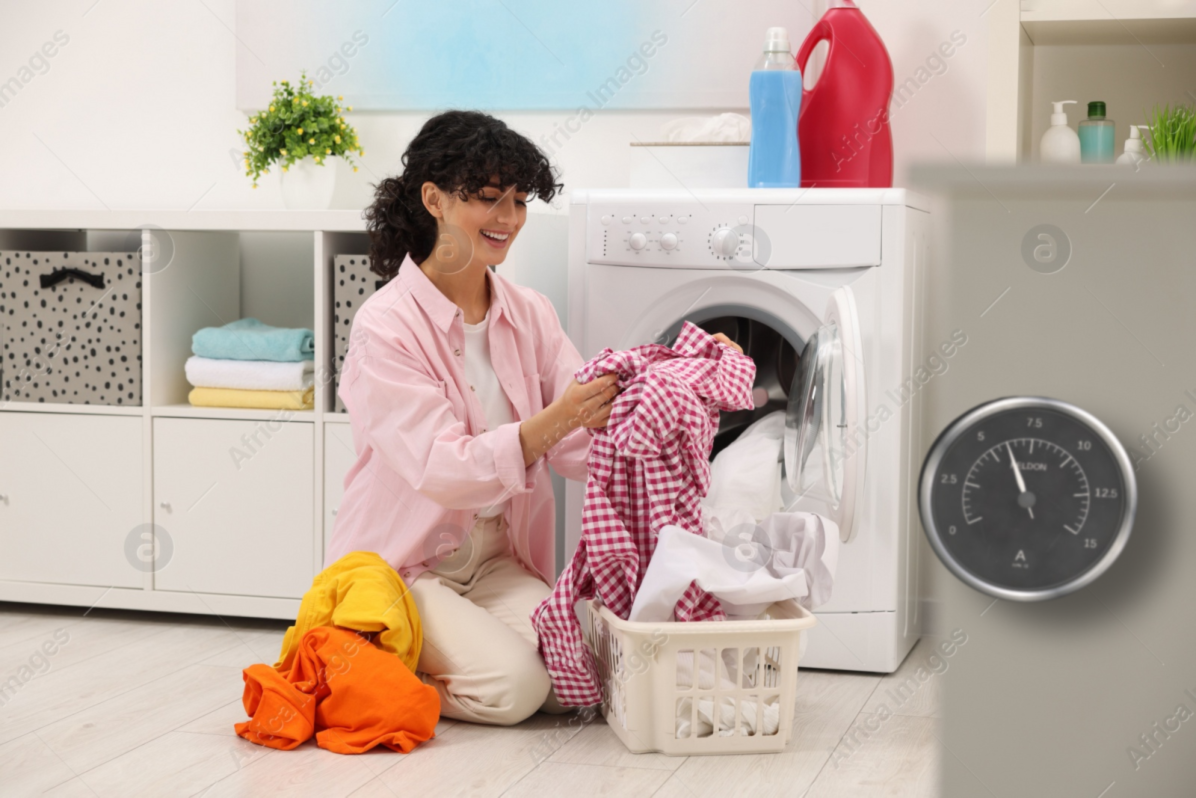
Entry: 6; A
